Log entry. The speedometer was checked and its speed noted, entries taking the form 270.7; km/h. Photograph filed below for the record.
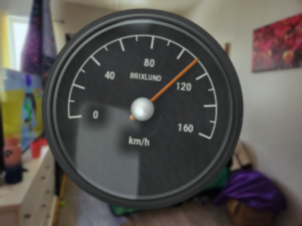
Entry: 110; km/h
